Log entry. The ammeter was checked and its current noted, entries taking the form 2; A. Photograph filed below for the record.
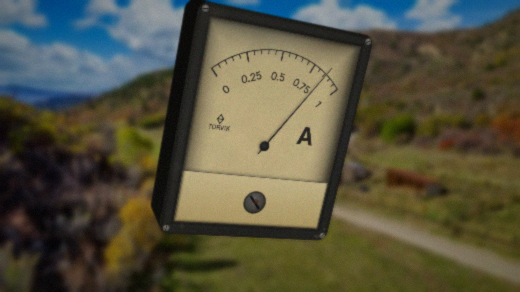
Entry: 0.85; A
